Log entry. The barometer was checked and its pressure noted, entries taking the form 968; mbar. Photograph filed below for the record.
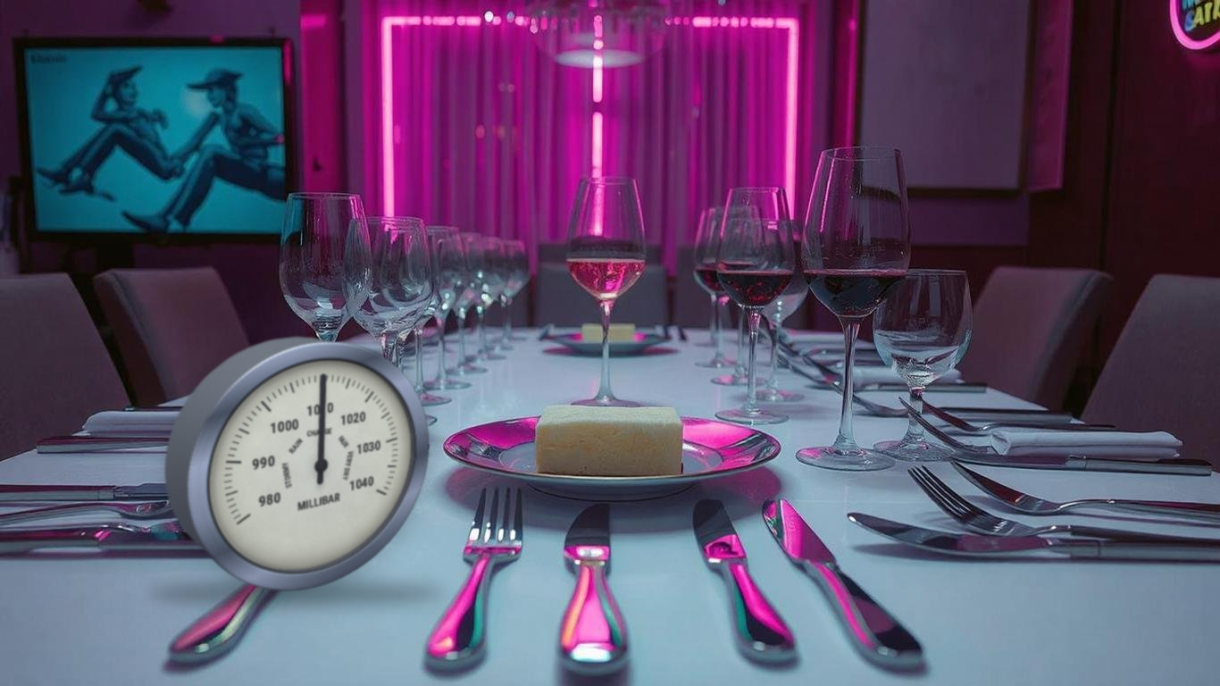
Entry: 1010; mbar
